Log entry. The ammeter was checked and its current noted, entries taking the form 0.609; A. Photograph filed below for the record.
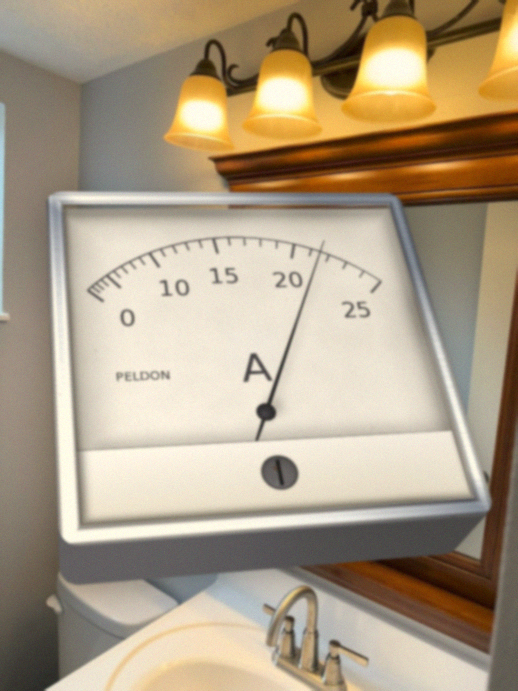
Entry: 21.5; A
